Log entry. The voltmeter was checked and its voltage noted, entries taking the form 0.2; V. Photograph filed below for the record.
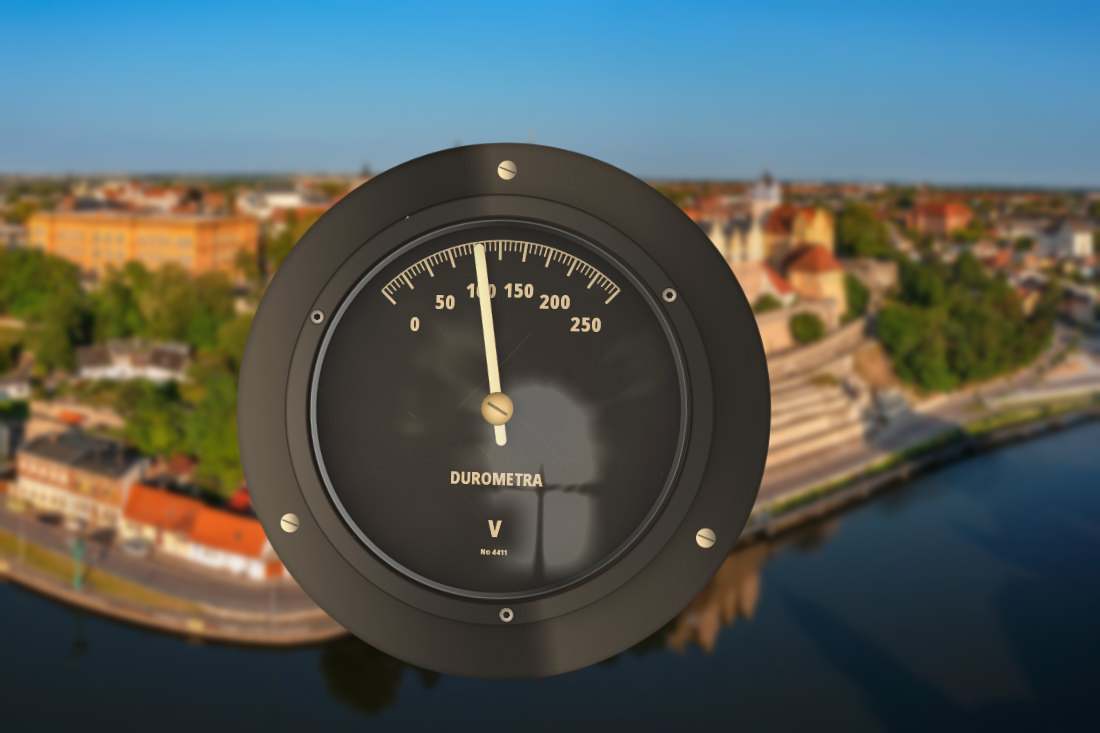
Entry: 105; V
